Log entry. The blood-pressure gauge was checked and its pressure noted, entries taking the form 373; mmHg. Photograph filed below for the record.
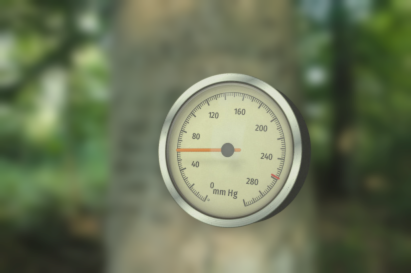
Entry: 60; mmHg
